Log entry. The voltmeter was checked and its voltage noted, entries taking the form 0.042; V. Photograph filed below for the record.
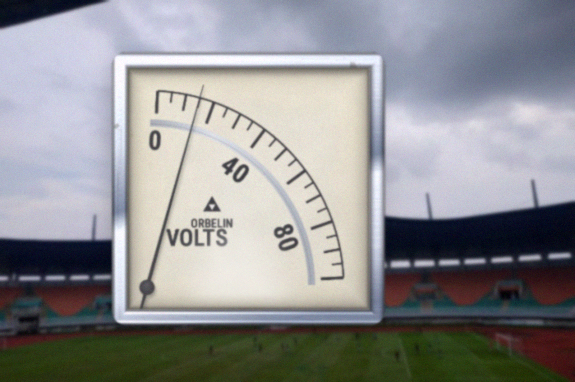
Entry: 15; V
